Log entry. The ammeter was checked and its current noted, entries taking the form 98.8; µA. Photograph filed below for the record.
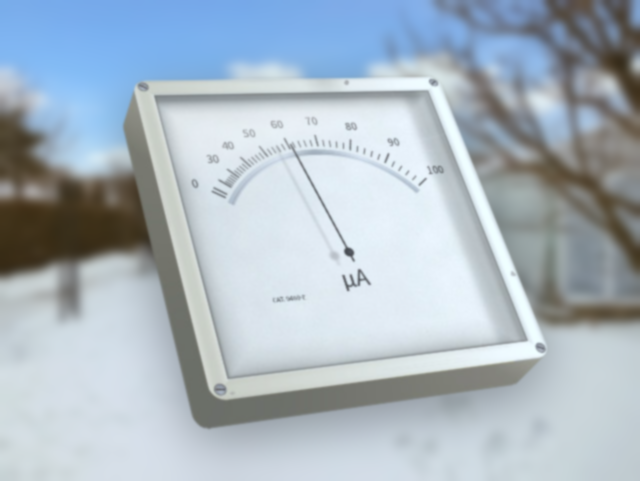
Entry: 60; µA
